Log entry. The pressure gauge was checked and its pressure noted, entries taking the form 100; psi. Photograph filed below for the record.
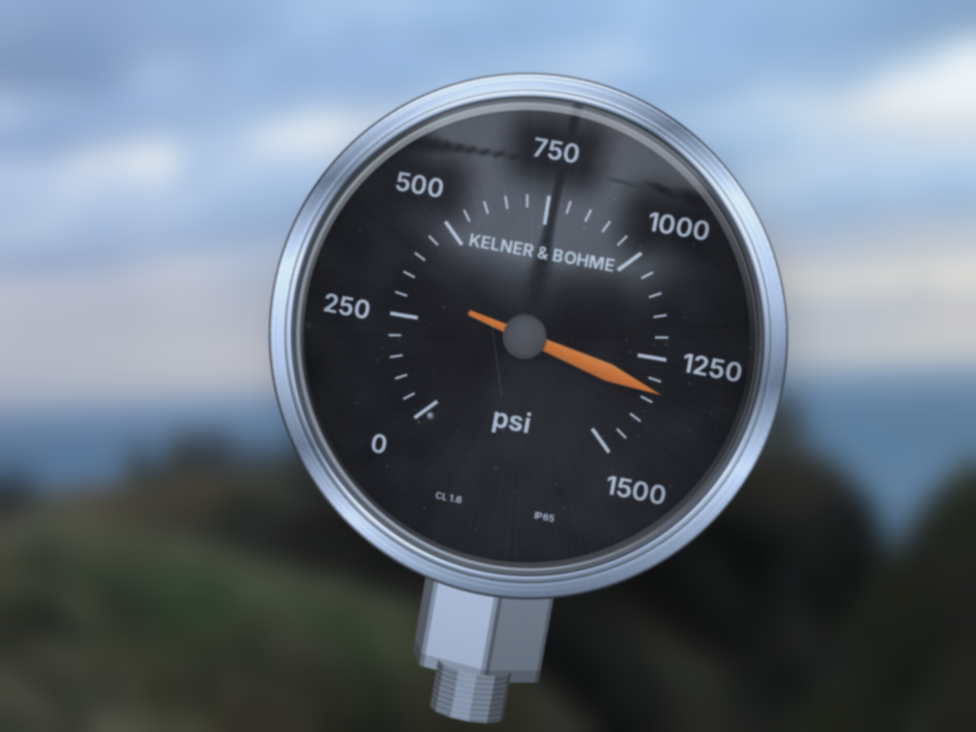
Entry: 1325; psi
